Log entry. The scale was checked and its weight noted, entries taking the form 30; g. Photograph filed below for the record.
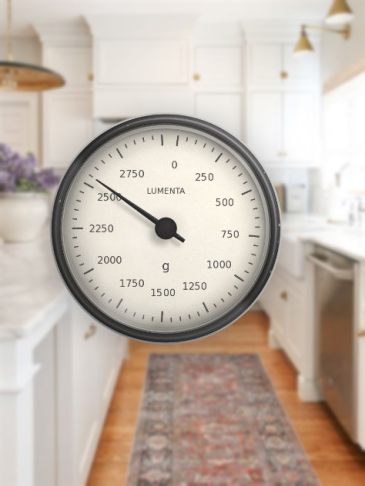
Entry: 2550; g
